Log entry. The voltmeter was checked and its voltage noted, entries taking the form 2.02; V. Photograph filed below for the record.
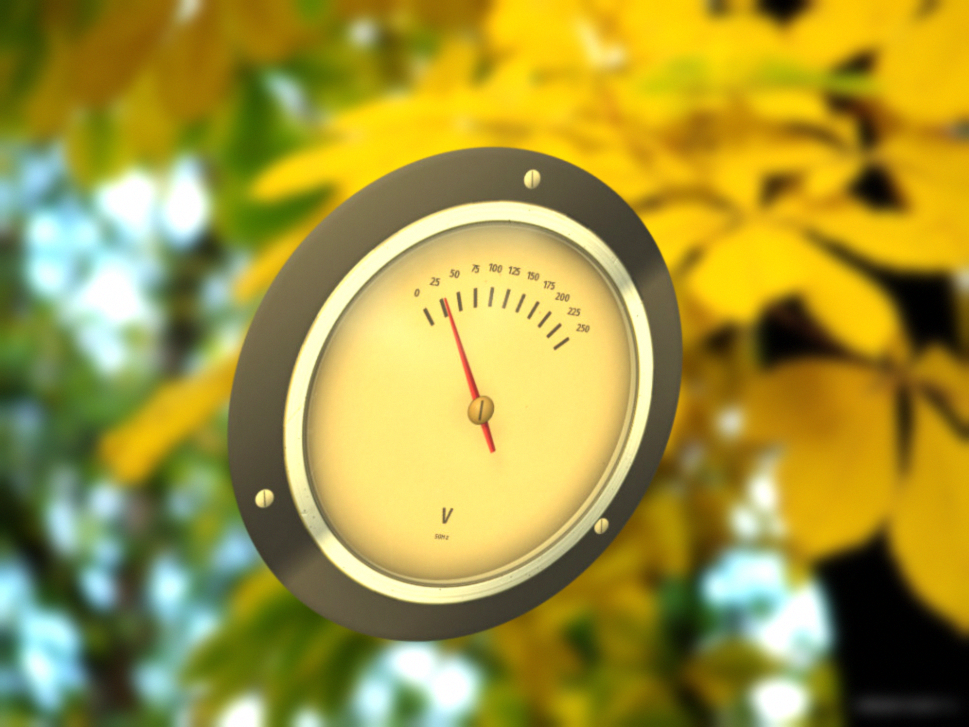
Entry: 25; V
